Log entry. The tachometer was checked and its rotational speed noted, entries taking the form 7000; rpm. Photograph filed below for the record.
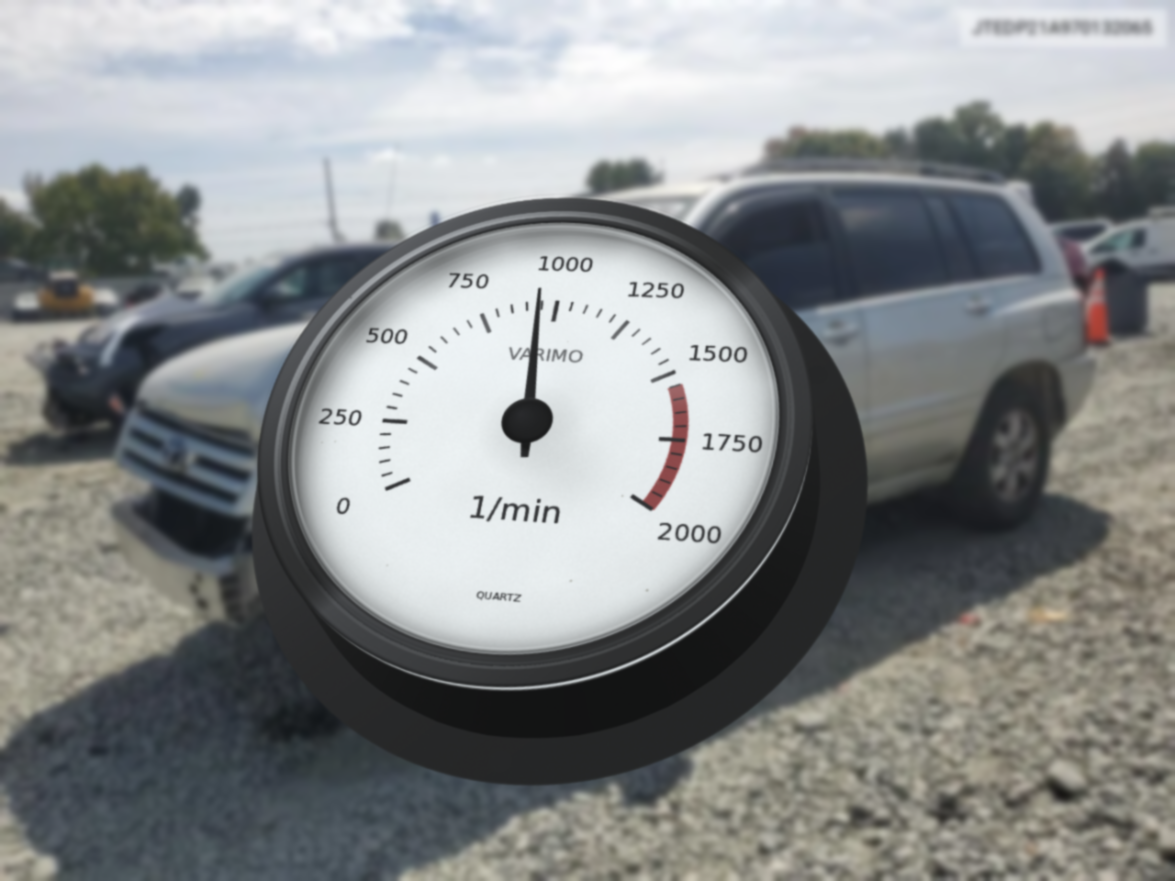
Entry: 950; rpm
